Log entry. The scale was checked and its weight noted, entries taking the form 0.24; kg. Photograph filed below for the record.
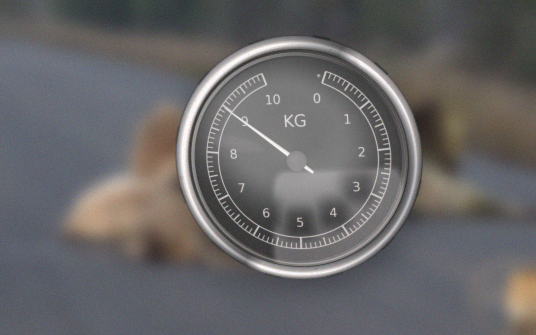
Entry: 9; kg
